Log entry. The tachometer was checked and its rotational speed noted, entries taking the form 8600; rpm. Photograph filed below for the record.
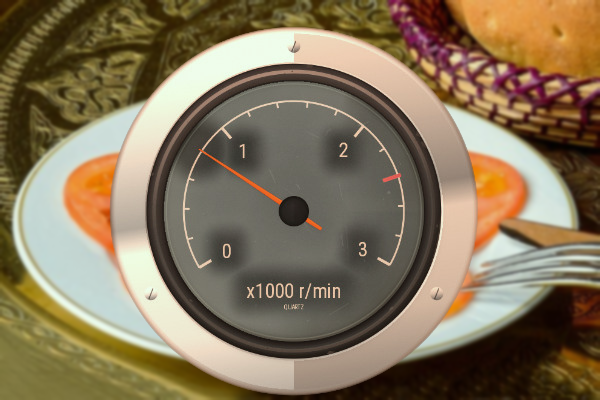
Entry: 800; rpm
